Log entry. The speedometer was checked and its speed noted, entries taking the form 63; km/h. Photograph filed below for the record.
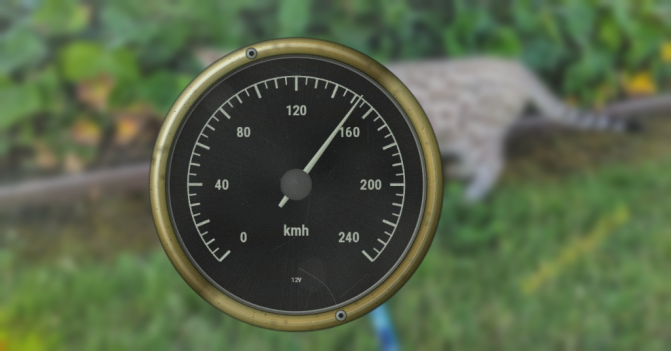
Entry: 152.5; km/h
